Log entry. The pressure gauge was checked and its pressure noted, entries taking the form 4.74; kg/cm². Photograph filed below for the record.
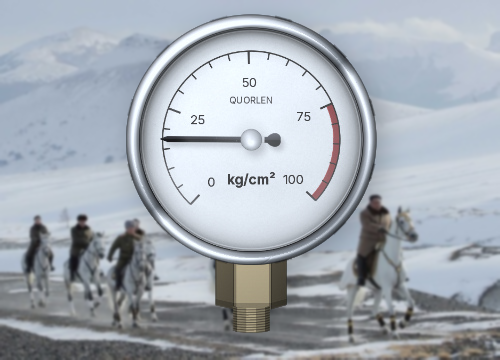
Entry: 17.5; kg/cm²
